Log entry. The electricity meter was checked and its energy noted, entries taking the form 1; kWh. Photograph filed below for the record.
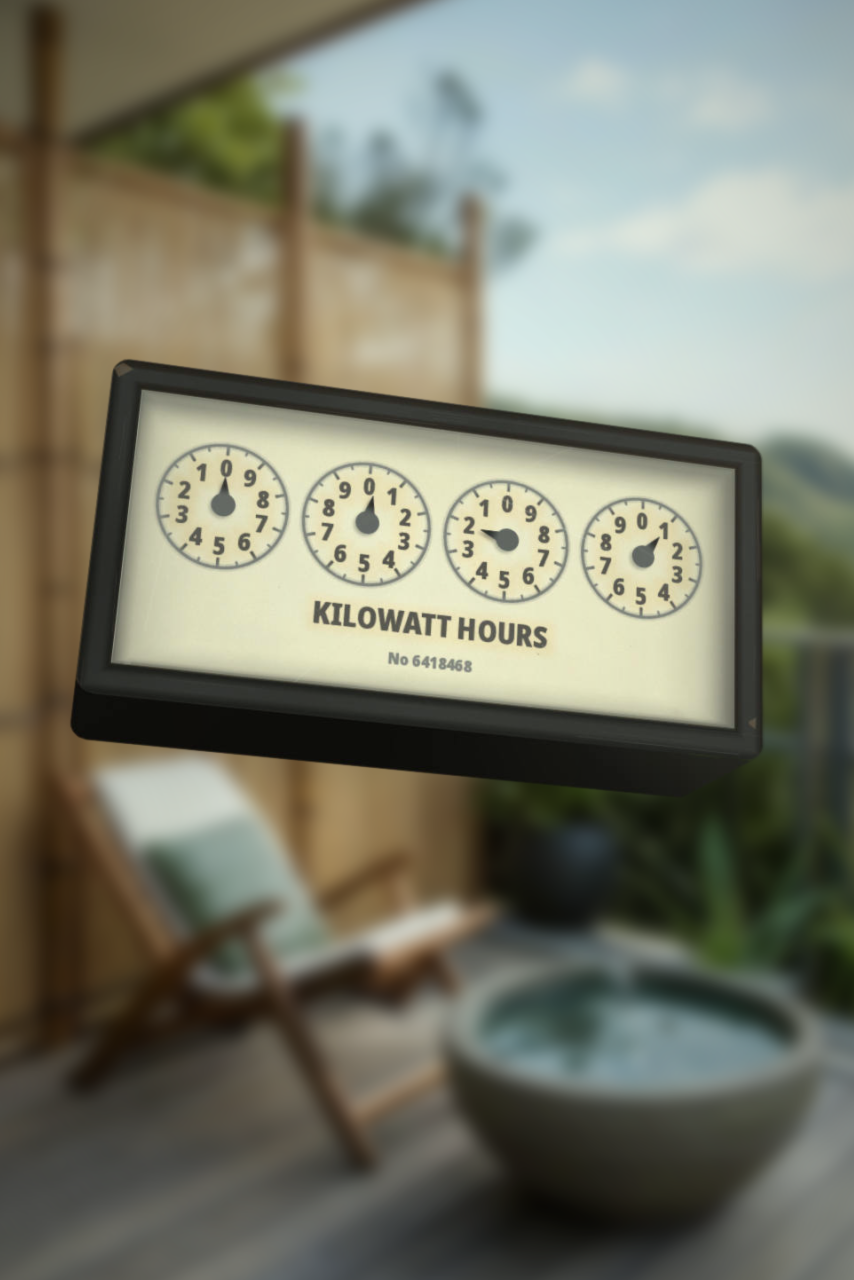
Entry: 21; kWh
